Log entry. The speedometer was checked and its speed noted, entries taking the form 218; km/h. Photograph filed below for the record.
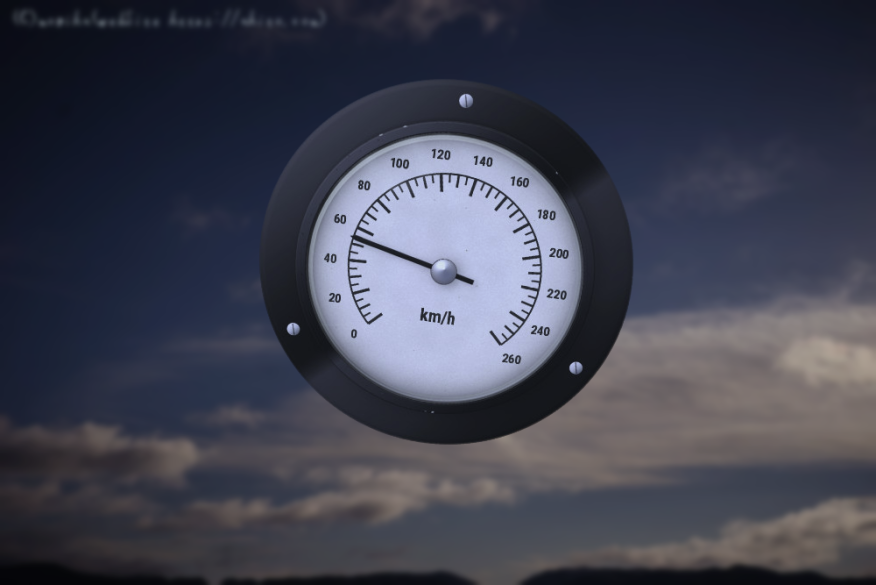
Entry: 55; km/h
